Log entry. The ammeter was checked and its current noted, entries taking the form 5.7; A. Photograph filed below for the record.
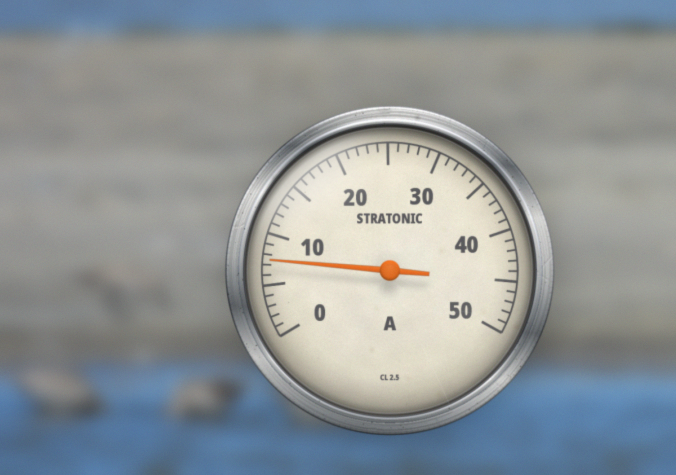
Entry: 7.5; A
